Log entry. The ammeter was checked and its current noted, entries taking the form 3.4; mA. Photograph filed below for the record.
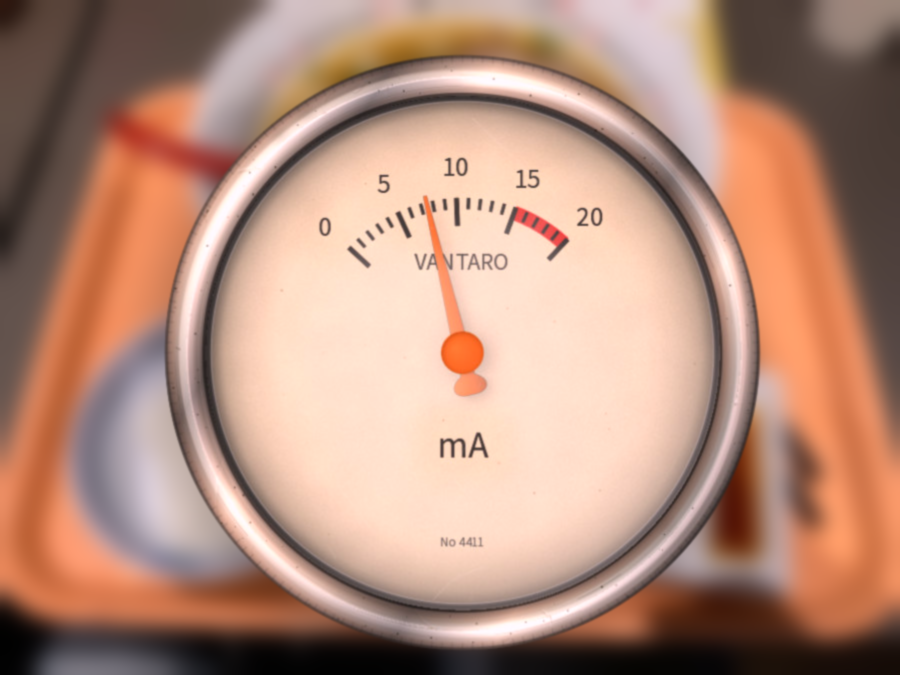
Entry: 7.5; mA
